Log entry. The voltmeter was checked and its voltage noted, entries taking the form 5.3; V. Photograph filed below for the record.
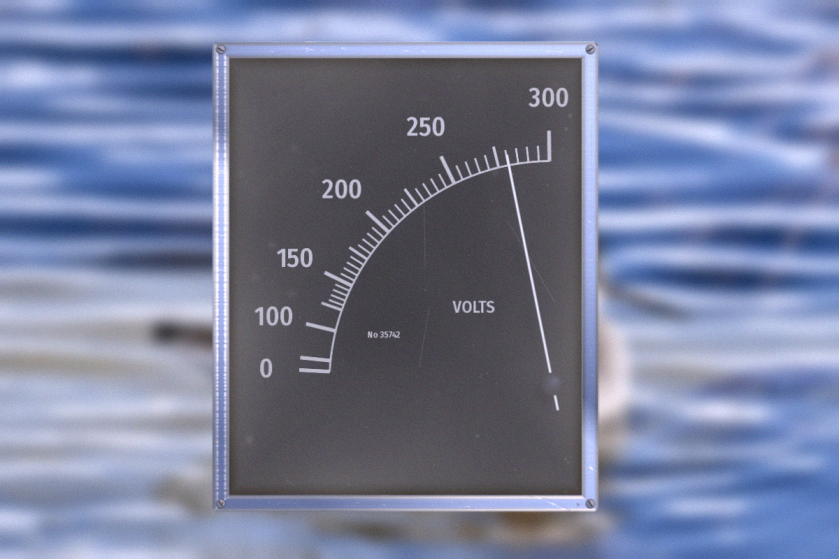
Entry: 280; V
